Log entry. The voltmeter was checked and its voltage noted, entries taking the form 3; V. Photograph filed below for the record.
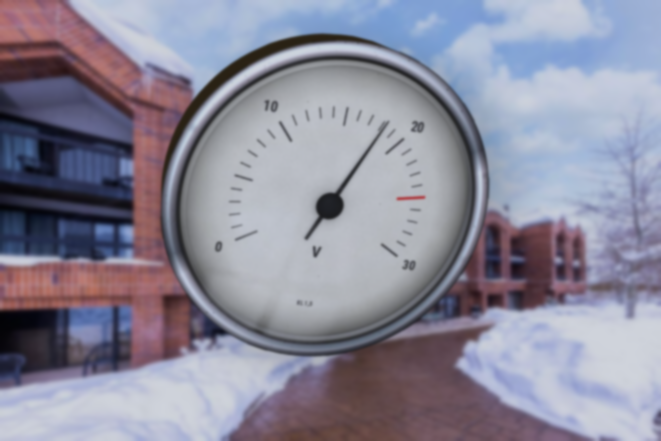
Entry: 18; V
